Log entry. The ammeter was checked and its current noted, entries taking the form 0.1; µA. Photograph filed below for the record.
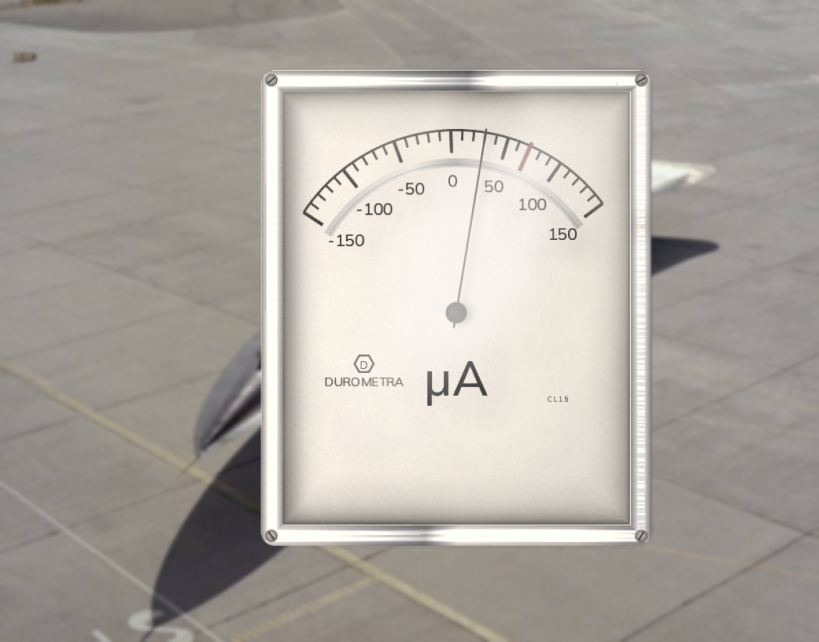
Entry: 30; µA
